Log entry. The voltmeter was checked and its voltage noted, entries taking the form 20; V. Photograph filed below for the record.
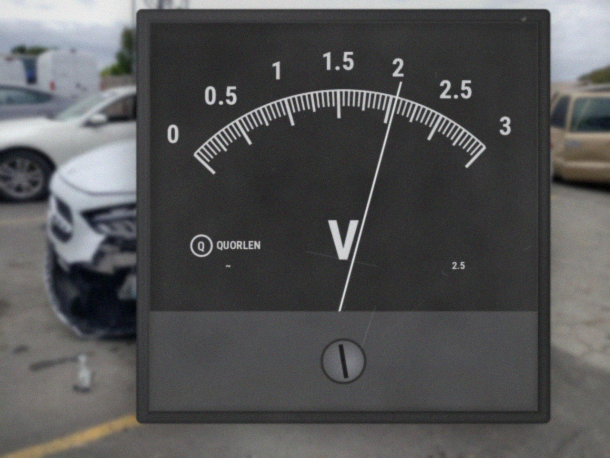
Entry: 2.05; V
